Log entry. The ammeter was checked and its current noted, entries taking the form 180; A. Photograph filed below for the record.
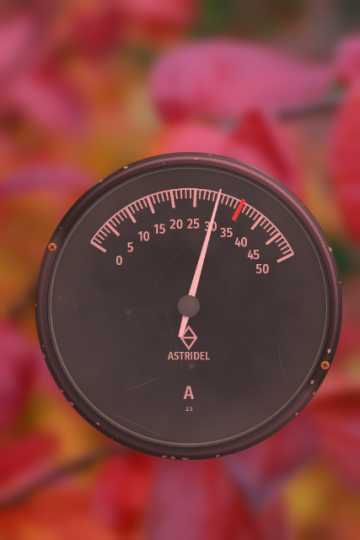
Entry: 30; A
